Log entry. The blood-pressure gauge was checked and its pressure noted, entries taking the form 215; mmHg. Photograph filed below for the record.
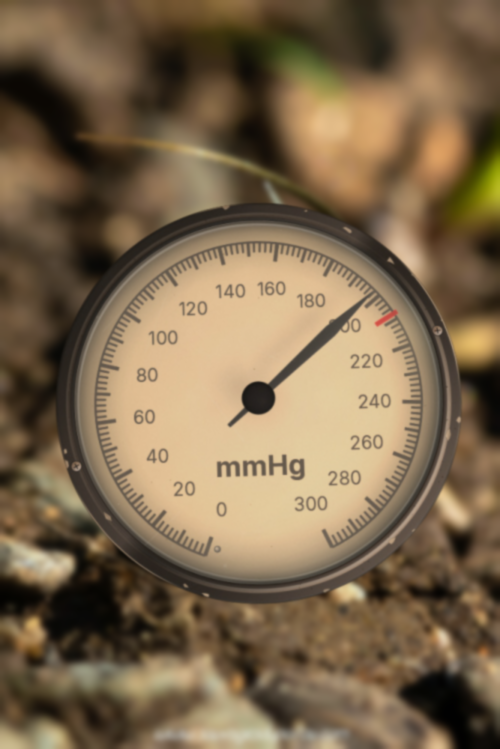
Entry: 198; mmHg
